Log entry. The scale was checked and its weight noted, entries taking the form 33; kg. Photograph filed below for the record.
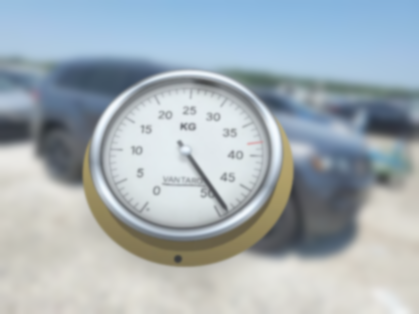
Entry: 49; kg
